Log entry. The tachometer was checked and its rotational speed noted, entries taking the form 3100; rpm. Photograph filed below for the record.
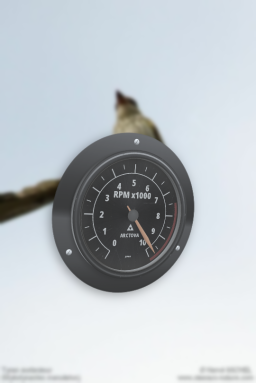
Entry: 9750; rpm
